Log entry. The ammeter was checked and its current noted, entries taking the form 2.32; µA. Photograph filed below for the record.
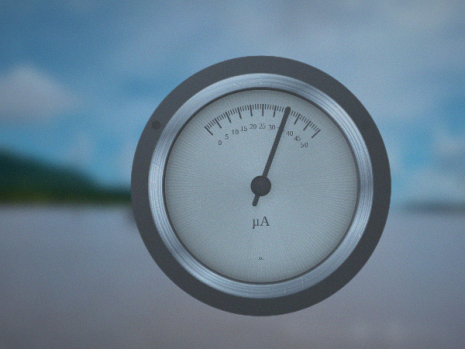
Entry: 35; µA
